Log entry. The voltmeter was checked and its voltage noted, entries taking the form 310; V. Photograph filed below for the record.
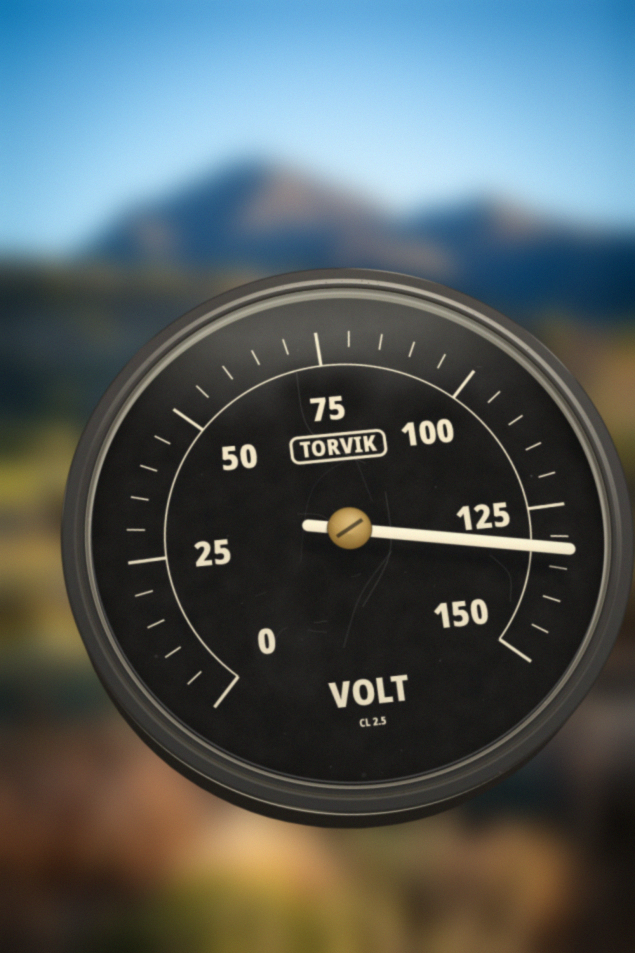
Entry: 132.5; V
